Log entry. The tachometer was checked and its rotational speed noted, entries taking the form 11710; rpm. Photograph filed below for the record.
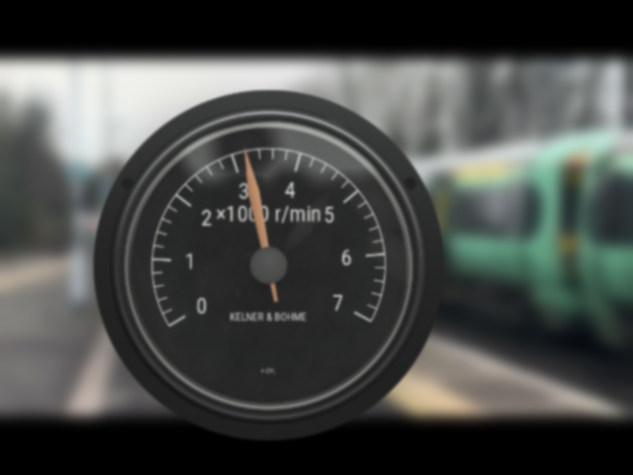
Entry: 3200; rpm
